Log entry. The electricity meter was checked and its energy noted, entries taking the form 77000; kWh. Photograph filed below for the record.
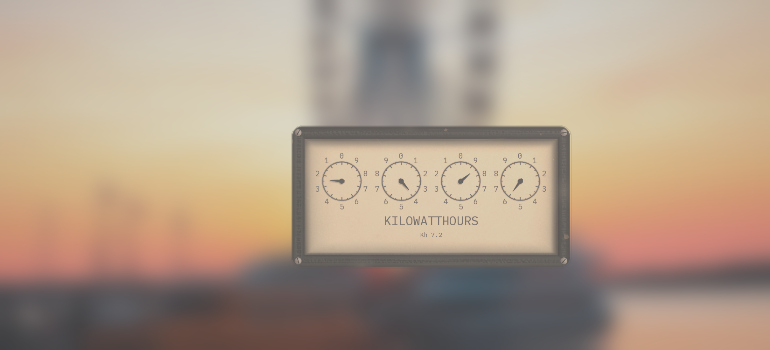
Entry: 2386; kWh
